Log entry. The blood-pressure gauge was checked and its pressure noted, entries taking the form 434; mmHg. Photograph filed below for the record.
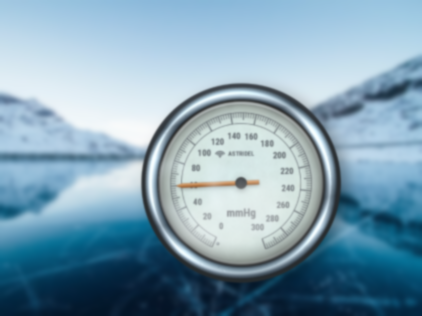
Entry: 60; mmHg
